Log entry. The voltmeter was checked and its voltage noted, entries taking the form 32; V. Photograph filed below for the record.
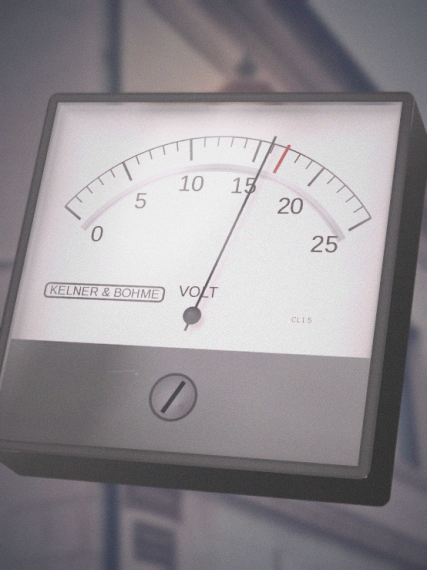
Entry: 16; V
